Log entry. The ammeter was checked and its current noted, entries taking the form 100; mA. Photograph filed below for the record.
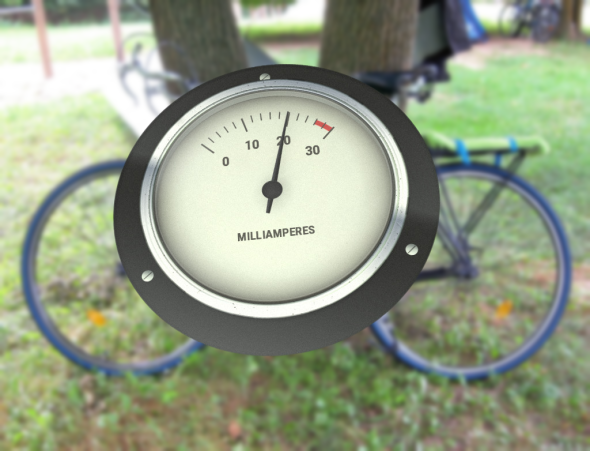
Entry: 20; mA
